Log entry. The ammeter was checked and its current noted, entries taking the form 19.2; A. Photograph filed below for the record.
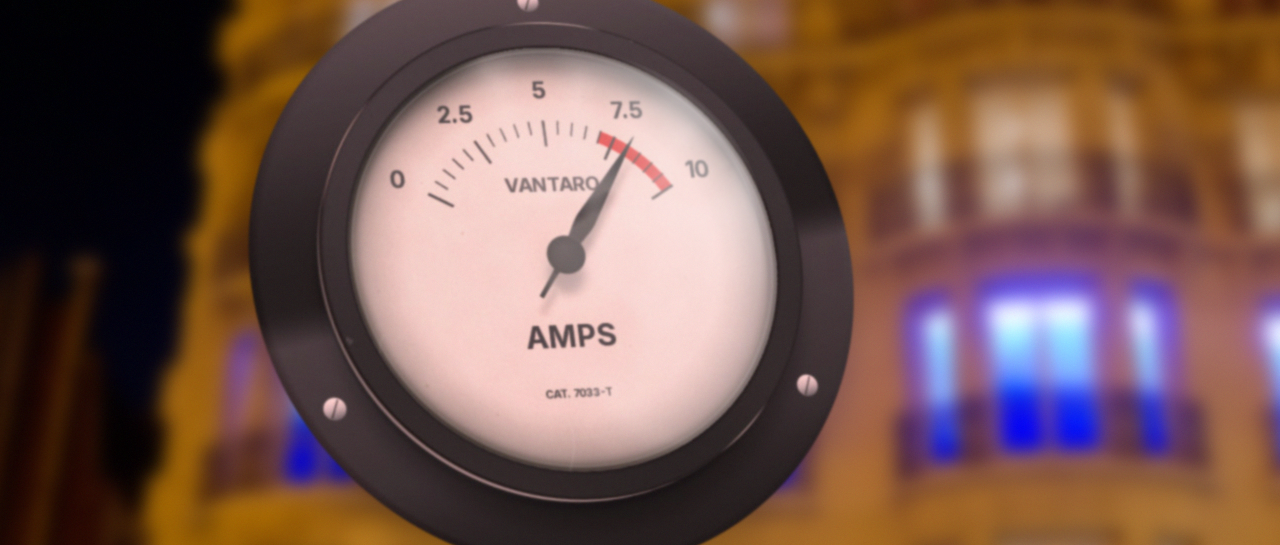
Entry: 8; A
